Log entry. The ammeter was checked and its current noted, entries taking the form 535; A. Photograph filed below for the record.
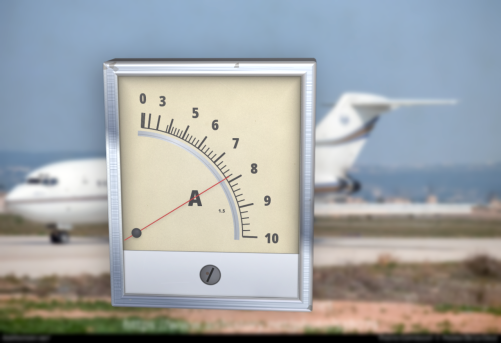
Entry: 7.8; A
